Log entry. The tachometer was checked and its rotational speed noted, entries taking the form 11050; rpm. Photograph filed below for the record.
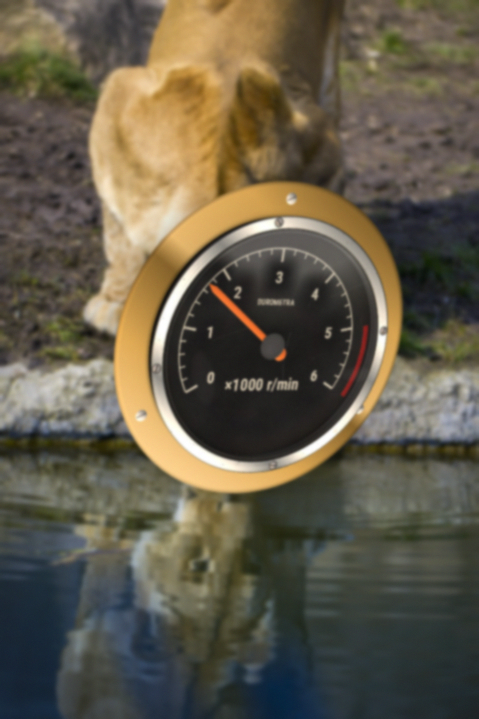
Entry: 1700; rpm
